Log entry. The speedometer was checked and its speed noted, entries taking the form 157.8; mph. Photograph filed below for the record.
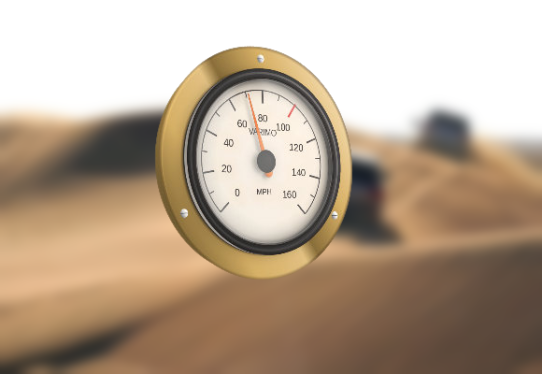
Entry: 70; mph
